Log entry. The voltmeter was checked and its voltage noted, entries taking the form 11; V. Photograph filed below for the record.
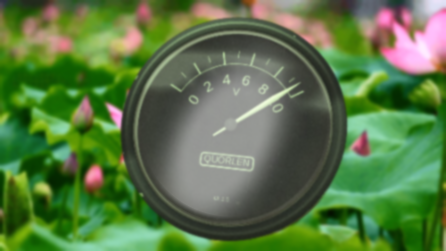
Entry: 9.5; V
